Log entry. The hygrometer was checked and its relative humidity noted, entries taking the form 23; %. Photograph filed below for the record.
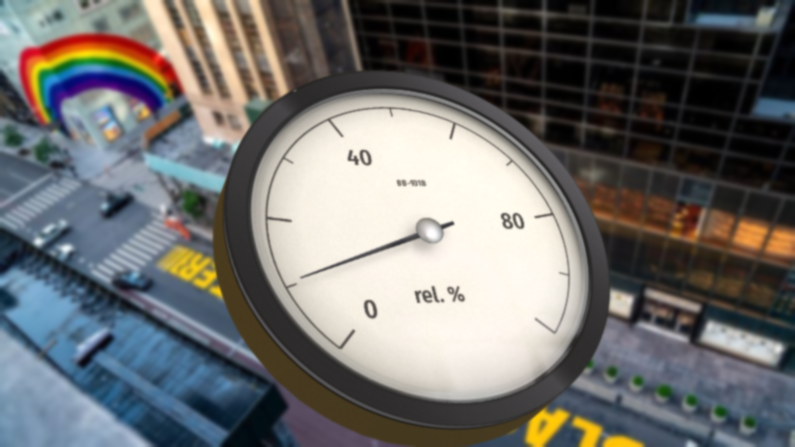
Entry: 10; %
